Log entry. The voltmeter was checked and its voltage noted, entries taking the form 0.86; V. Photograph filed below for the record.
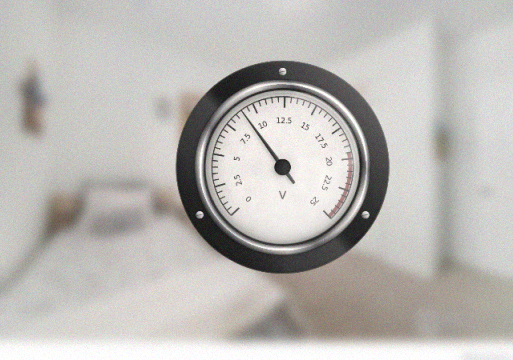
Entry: 9; V
